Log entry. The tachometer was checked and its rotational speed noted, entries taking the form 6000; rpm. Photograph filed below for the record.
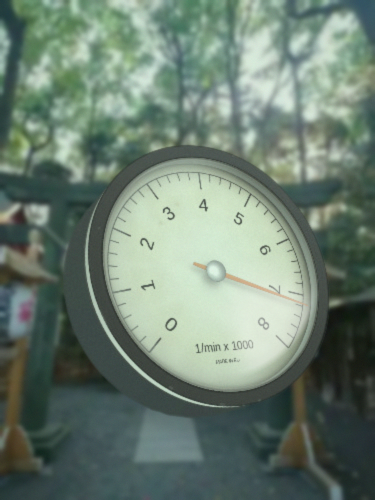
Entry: 7200; rpm
